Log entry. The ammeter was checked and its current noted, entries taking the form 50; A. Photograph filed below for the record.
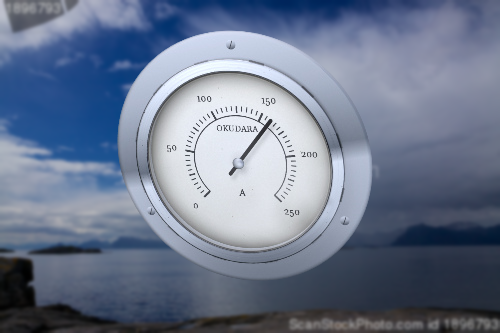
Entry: 160; A
